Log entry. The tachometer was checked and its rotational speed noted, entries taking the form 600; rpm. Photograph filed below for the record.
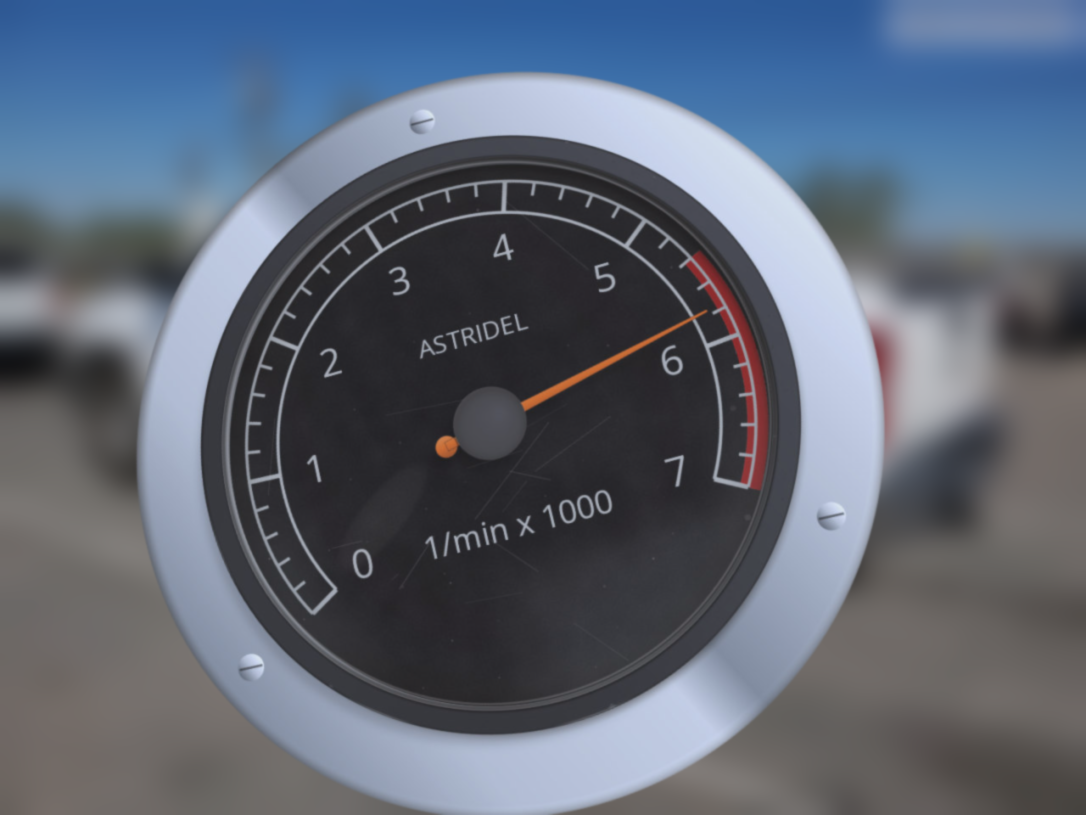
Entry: 5800; rpm
